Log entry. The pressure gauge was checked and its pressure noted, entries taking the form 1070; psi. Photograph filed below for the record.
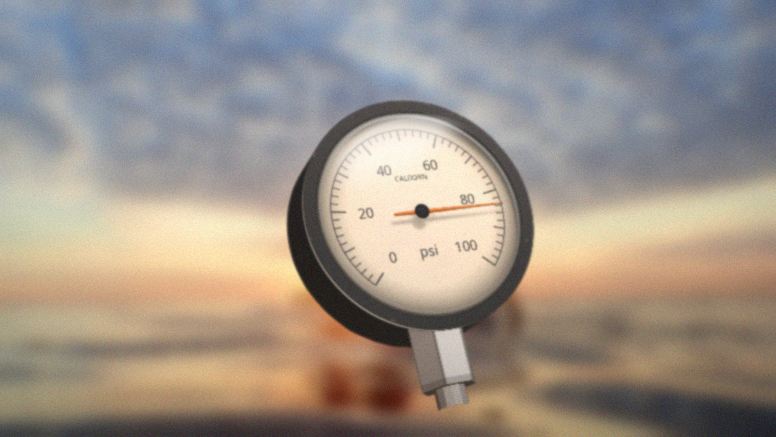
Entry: 84; psi
